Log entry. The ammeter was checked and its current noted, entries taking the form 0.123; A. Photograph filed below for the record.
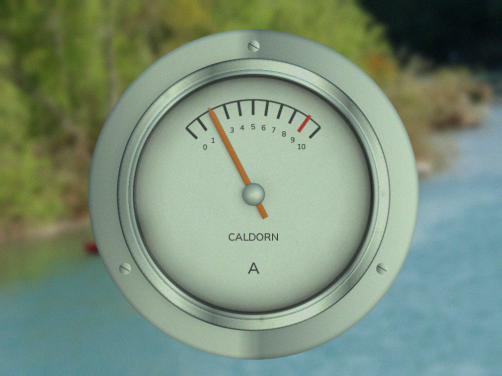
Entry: 2; A
